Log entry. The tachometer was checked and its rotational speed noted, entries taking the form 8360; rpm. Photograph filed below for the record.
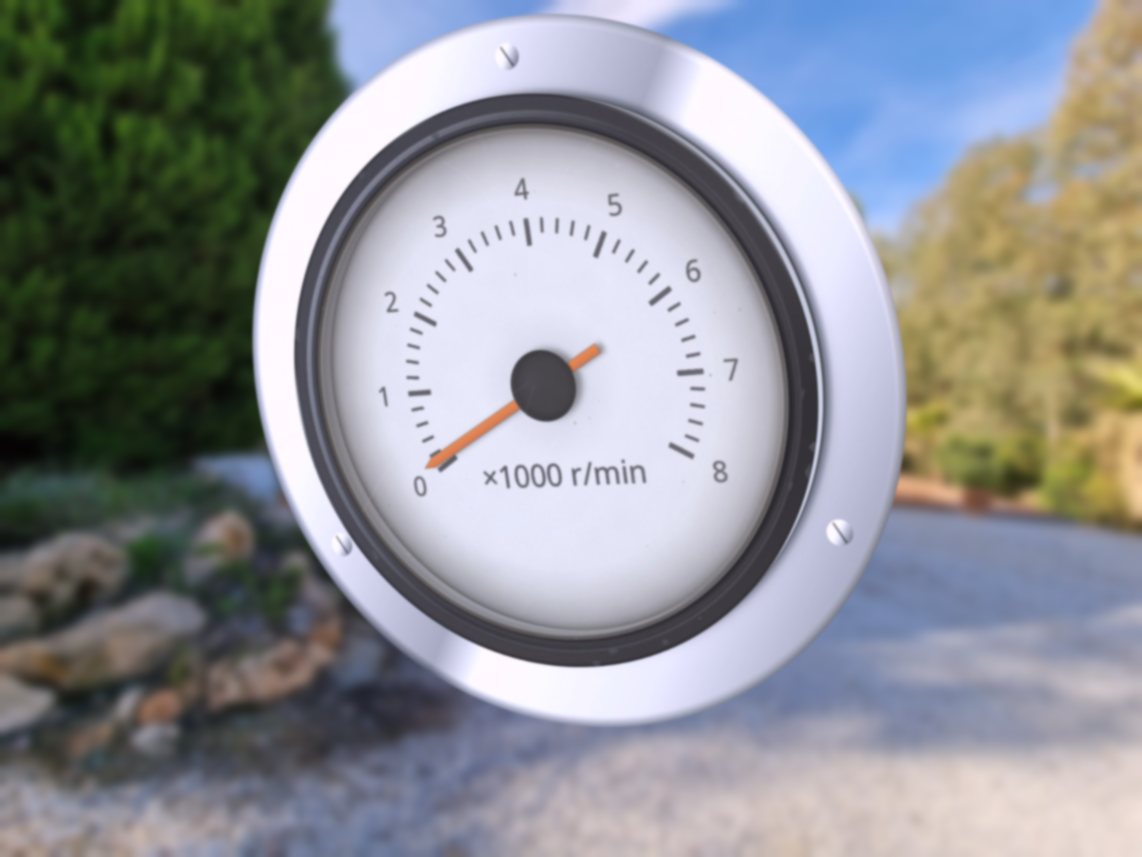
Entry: 100; rpm
